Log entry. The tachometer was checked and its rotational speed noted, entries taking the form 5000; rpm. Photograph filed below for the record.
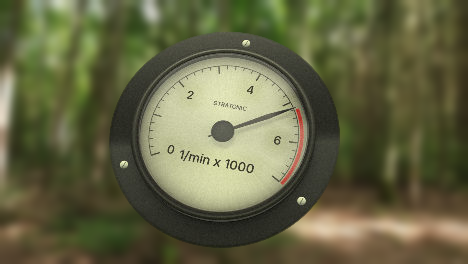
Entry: 5200; rpm
